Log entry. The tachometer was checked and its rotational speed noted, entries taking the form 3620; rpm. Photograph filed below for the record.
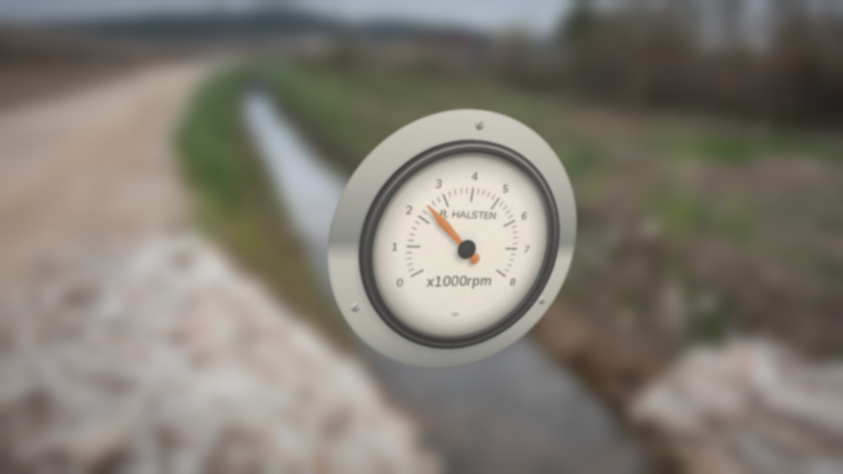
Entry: 2400; rpm
